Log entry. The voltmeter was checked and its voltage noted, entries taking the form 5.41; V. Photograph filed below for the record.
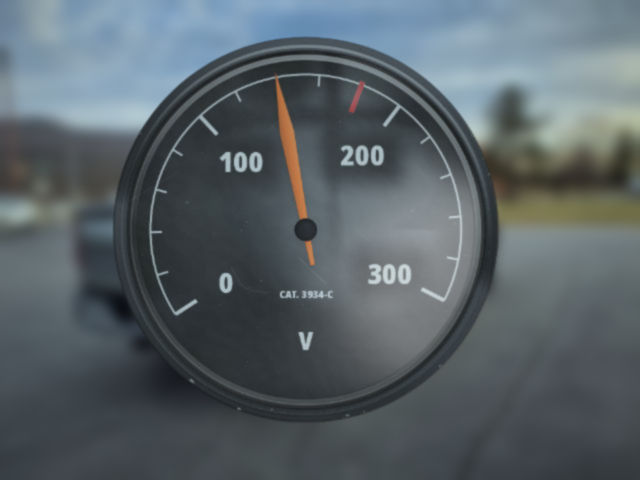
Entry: 140; V
